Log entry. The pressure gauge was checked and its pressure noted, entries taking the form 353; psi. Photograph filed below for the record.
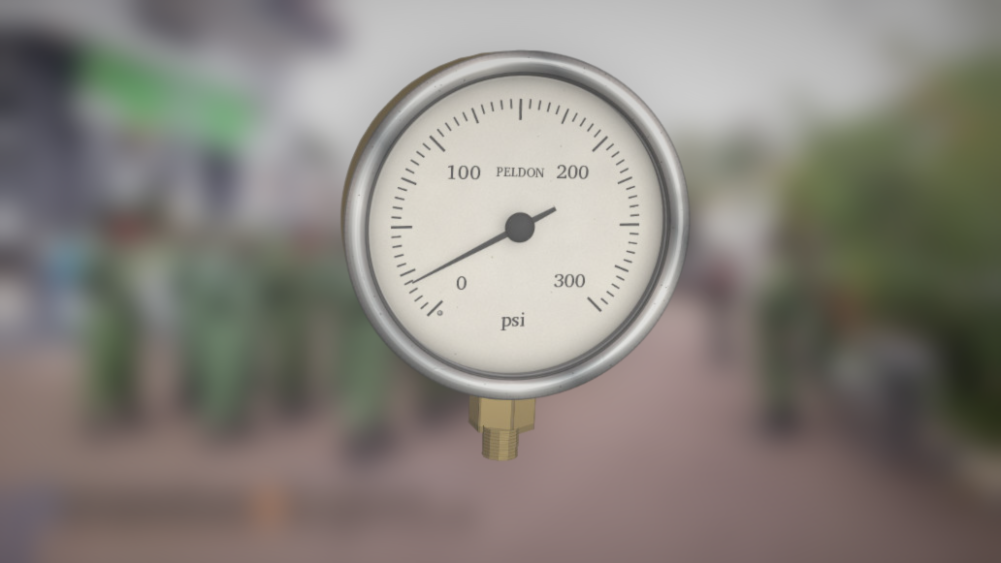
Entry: 20; psi
